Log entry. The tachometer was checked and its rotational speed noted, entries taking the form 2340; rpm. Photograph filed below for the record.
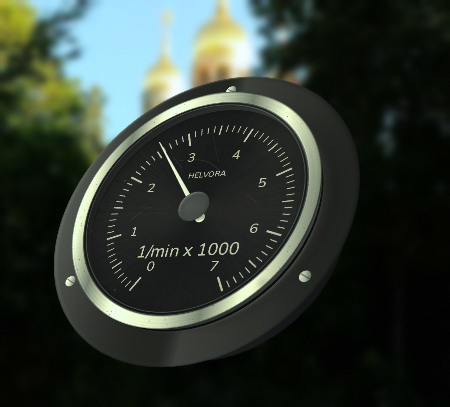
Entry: 2600; rpm
